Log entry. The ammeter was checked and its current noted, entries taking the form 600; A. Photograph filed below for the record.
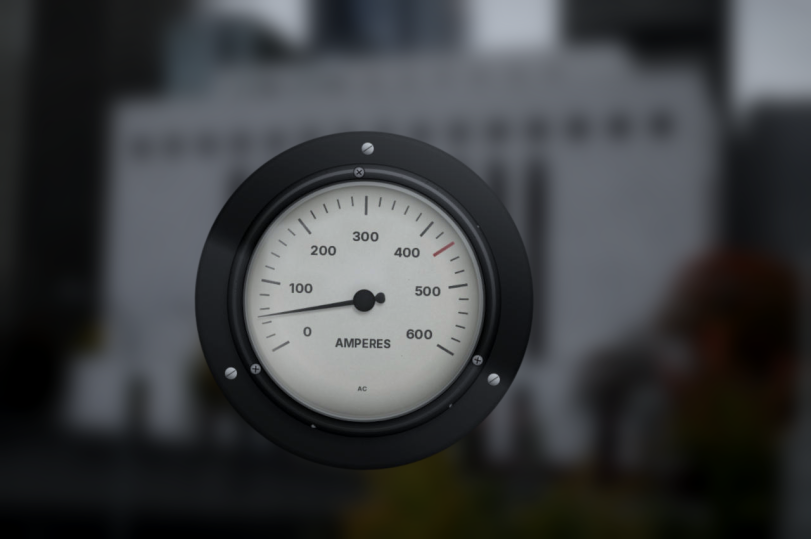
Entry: 50; A
